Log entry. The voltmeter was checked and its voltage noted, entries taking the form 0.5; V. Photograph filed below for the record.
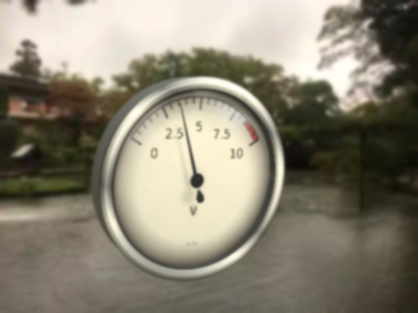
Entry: 3.5; V
